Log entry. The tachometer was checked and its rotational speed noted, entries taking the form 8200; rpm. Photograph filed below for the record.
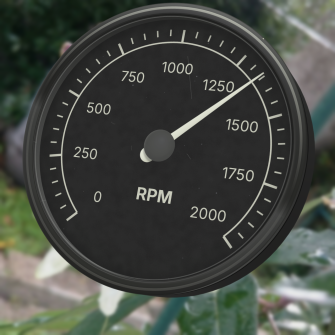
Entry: 1350; rpm
